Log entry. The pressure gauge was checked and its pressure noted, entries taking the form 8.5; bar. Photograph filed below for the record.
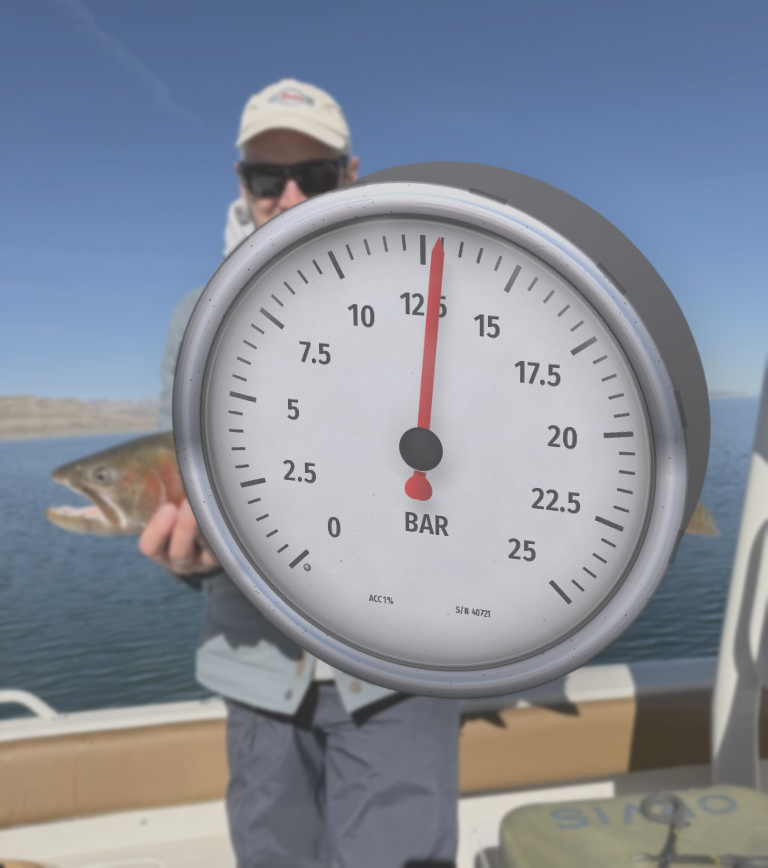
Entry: 13; bar
